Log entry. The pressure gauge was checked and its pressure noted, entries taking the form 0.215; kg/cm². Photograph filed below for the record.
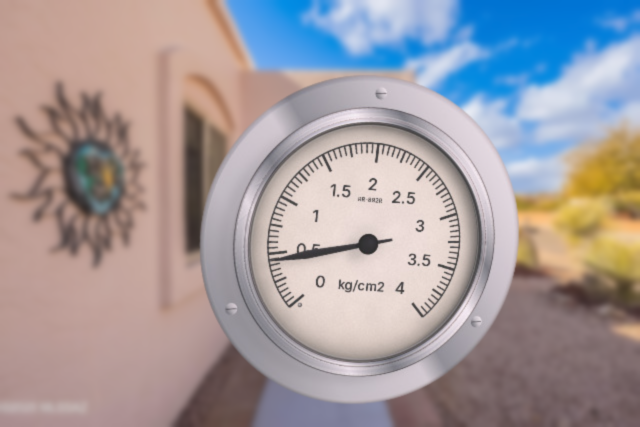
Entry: 0.45; kg/cm²
